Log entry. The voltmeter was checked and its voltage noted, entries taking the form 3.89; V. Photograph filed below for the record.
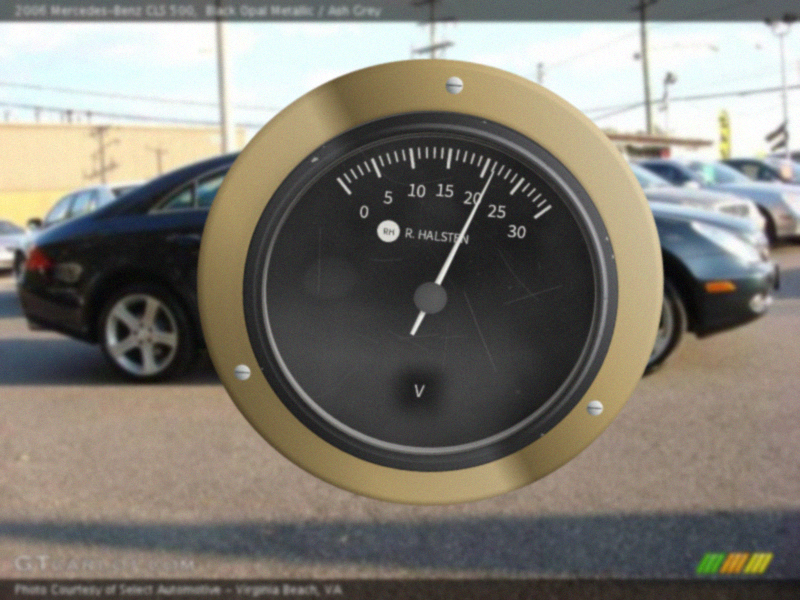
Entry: 21; V
